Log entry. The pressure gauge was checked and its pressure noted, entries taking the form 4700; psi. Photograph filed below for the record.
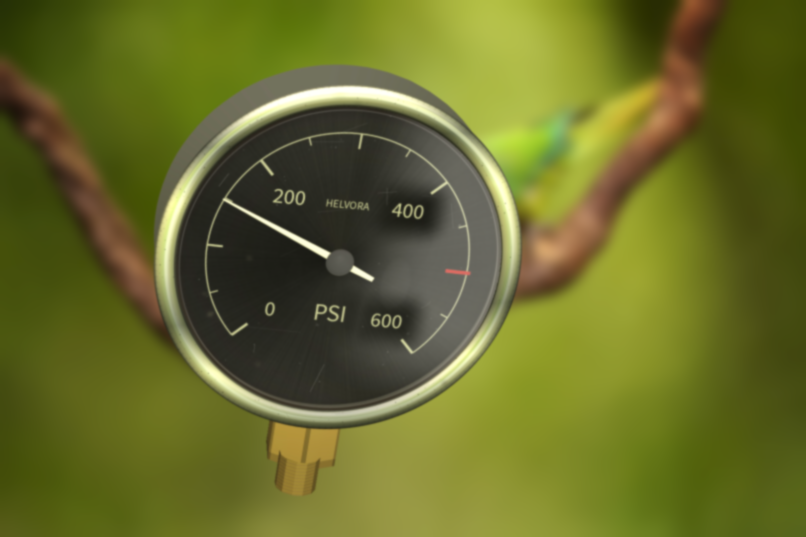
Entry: 150; psi
